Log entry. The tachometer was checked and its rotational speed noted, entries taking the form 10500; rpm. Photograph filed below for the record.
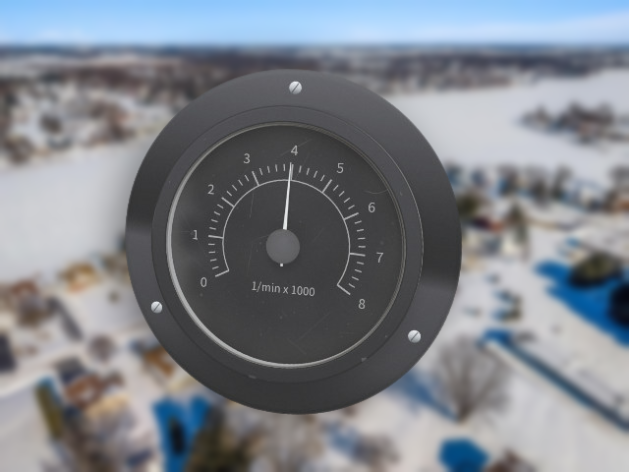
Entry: 4000; rpm
